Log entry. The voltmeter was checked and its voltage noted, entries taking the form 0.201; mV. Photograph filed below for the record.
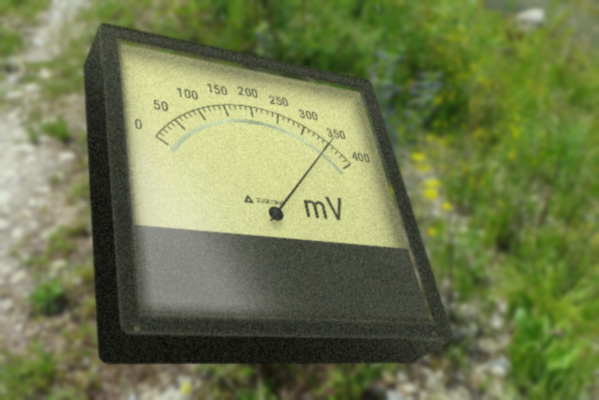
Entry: 350; mV
